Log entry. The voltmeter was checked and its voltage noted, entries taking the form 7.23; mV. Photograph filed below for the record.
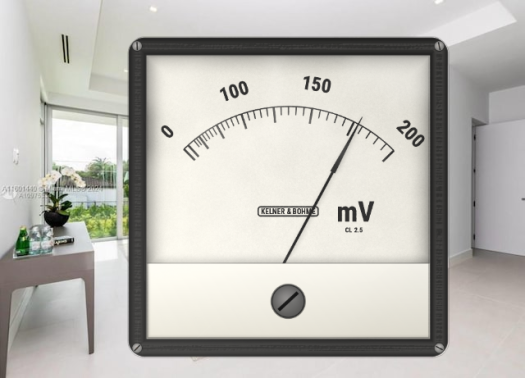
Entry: 177.5; mV
